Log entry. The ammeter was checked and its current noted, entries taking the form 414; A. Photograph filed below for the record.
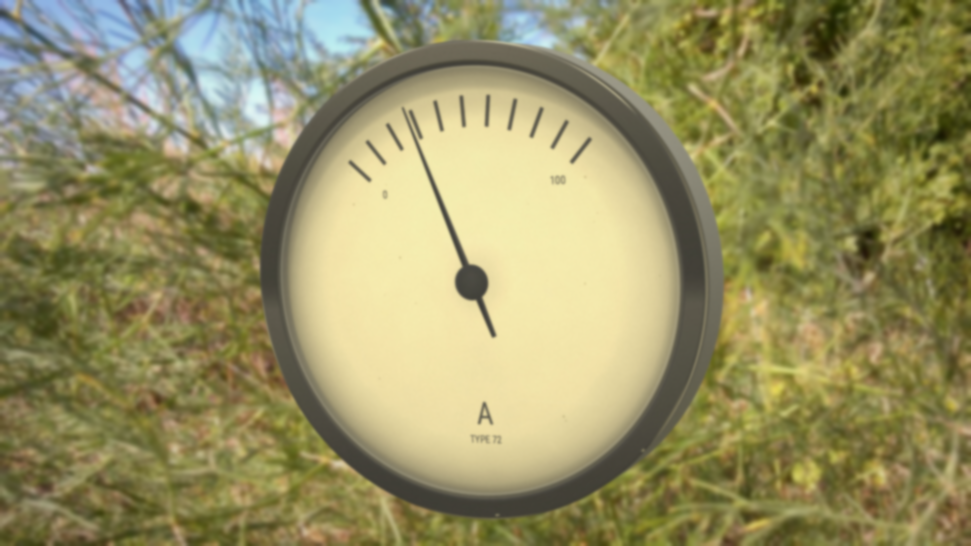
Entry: 30; A
